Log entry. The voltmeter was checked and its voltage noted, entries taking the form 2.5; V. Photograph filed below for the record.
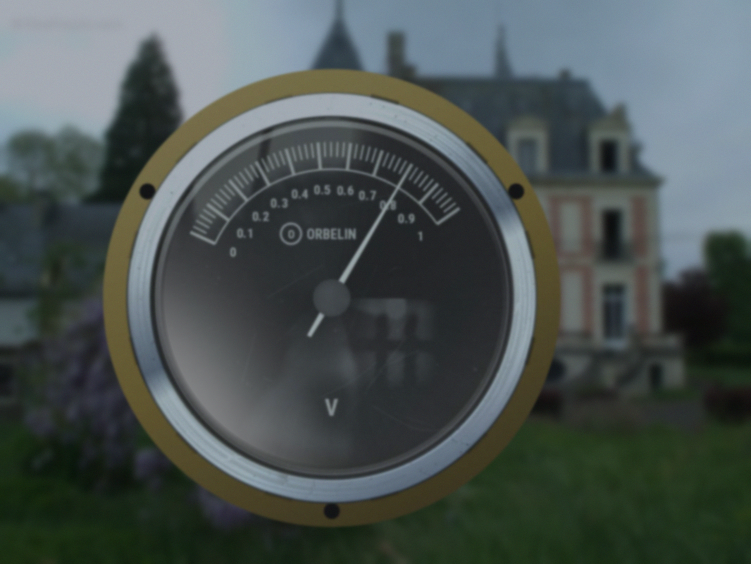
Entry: 0.8; V
